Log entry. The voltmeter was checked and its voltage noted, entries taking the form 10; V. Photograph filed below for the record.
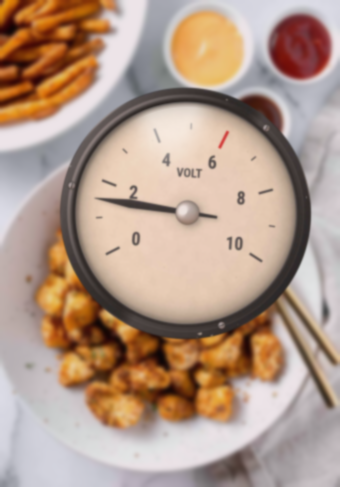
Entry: 1.5; V
